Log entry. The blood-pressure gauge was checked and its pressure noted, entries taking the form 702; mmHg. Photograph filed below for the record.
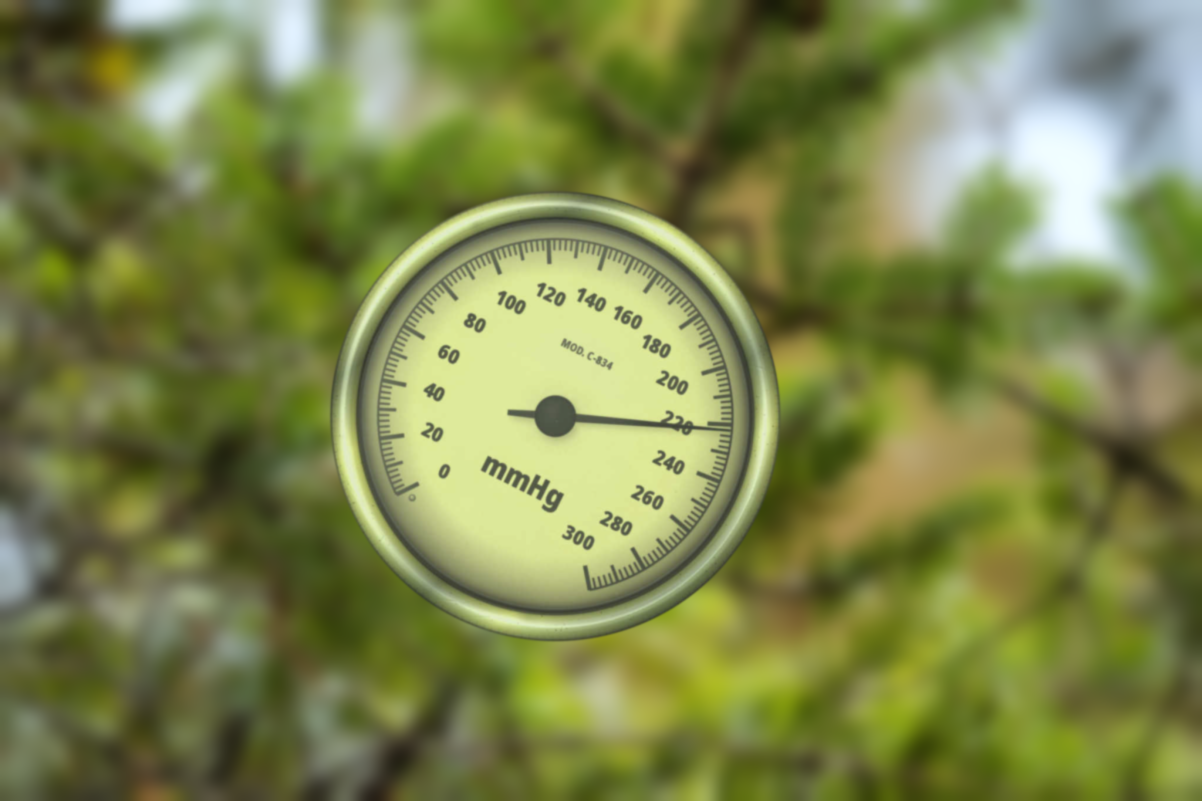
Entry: 222; mmHg
